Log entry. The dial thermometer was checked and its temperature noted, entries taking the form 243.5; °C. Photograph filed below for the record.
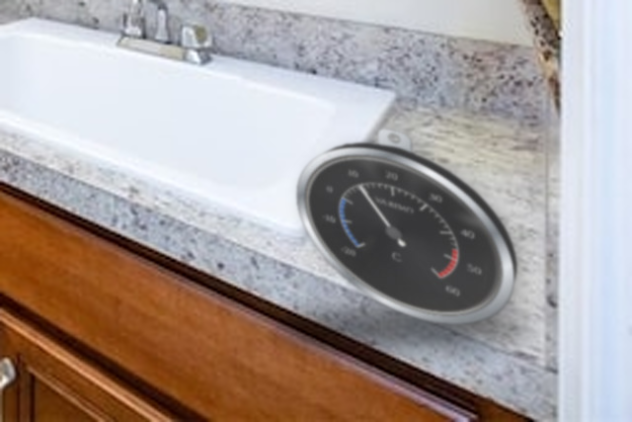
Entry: 10; °C
